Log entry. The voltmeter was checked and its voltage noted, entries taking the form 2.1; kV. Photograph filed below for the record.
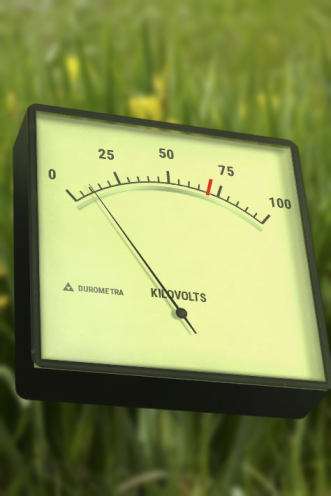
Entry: 10; kV
